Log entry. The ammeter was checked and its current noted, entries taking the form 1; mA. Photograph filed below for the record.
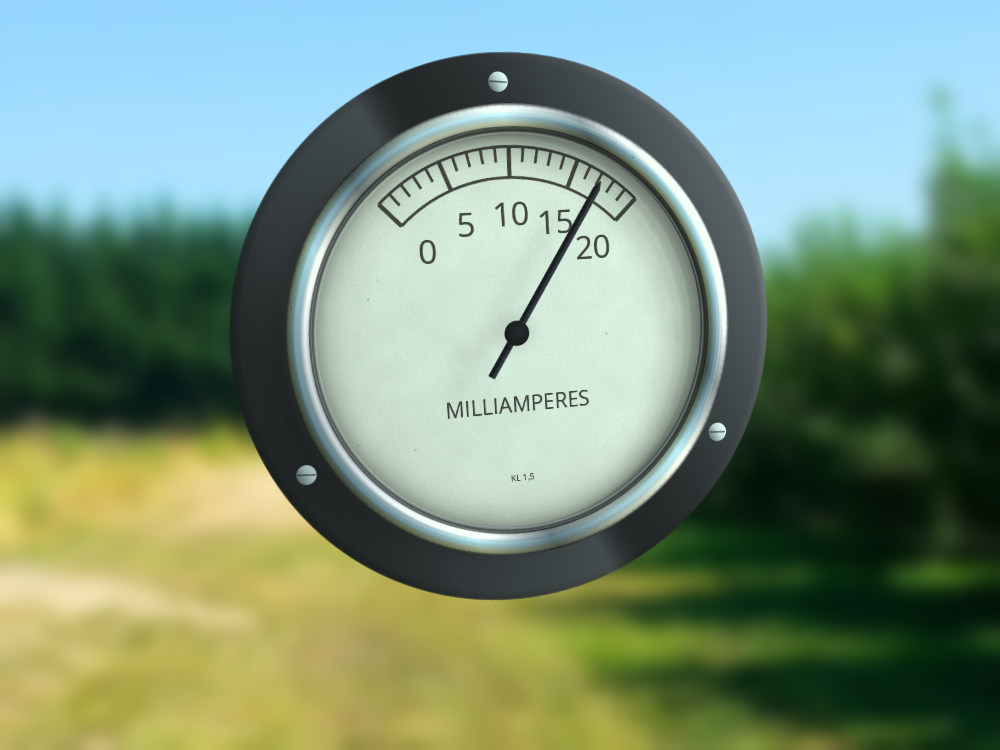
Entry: 17; mA
